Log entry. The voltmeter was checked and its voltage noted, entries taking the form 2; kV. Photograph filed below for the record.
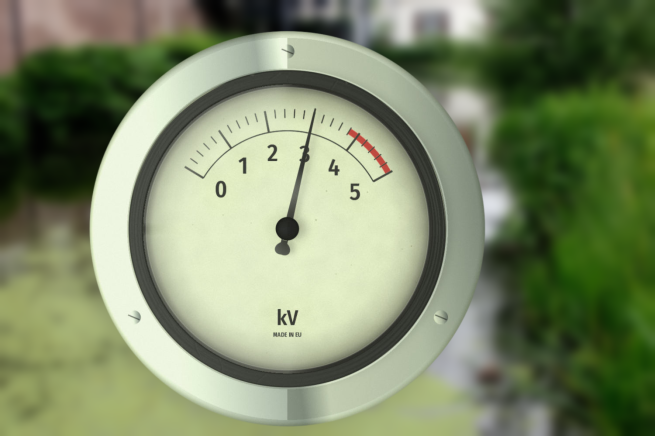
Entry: 3; kV
